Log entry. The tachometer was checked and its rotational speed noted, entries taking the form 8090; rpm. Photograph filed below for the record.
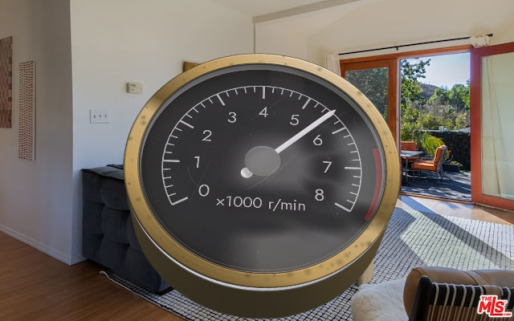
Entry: 5600; rpm
